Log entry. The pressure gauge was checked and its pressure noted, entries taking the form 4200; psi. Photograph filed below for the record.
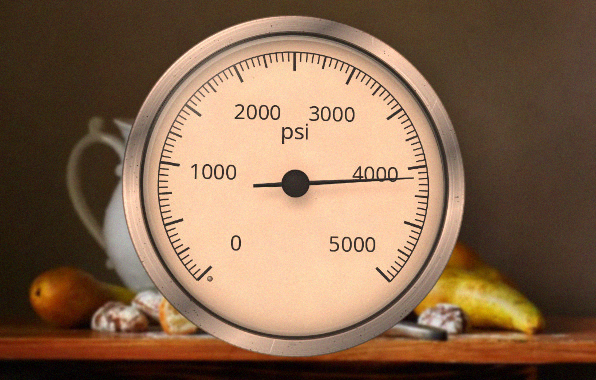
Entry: 4100; psi
